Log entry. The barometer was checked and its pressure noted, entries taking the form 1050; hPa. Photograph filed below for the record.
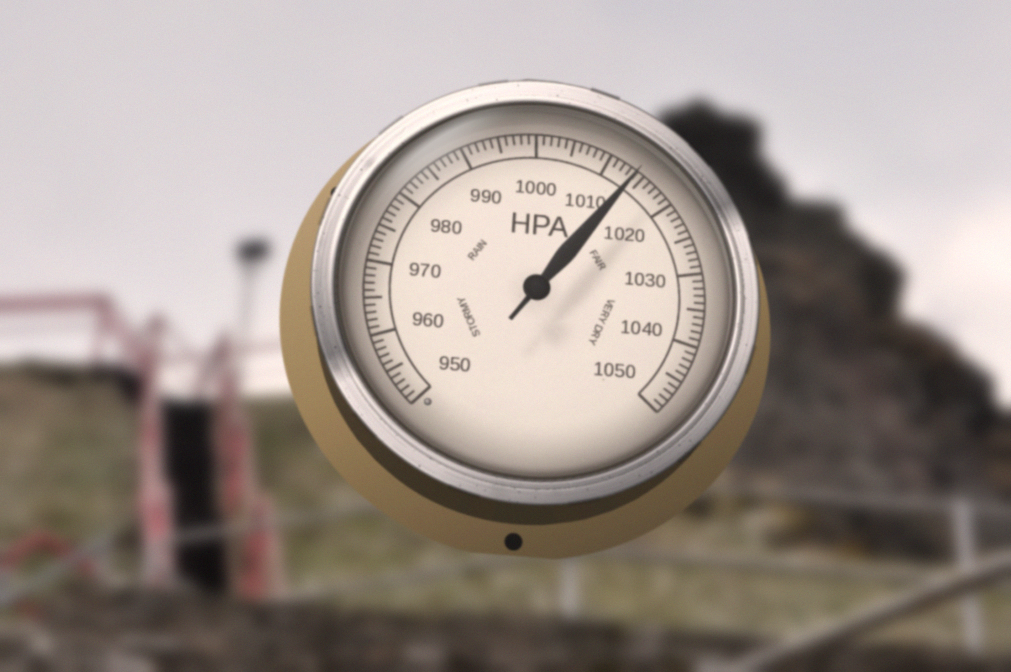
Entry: 1014; hPa
